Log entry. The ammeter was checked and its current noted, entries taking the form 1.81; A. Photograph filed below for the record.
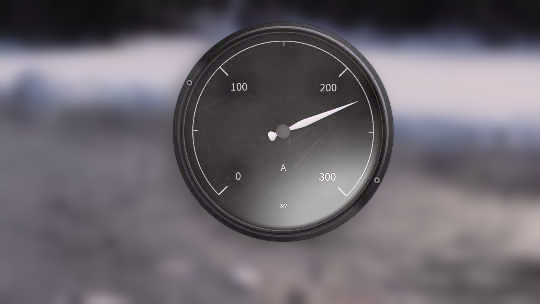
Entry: 225; A
